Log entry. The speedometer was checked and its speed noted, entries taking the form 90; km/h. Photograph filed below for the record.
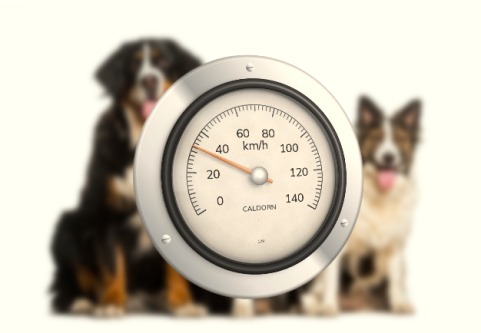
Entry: 32; km/h
